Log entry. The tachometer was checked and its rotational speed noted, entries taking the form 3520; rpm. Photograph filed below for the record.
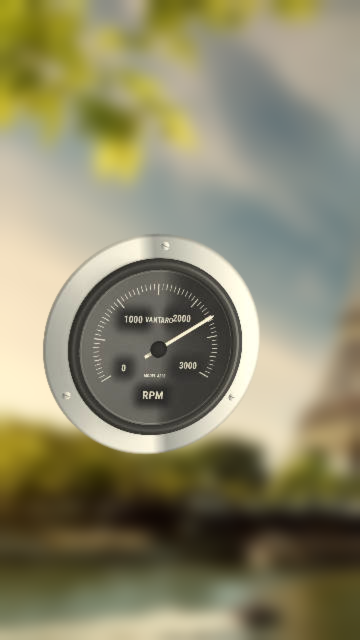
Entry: 2250; rpm
